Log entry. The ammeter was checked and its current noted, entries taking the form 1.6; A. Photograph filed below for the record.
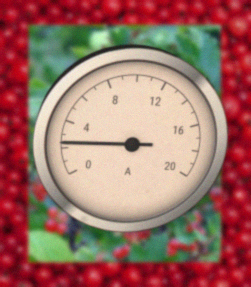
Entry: 2.5; A
